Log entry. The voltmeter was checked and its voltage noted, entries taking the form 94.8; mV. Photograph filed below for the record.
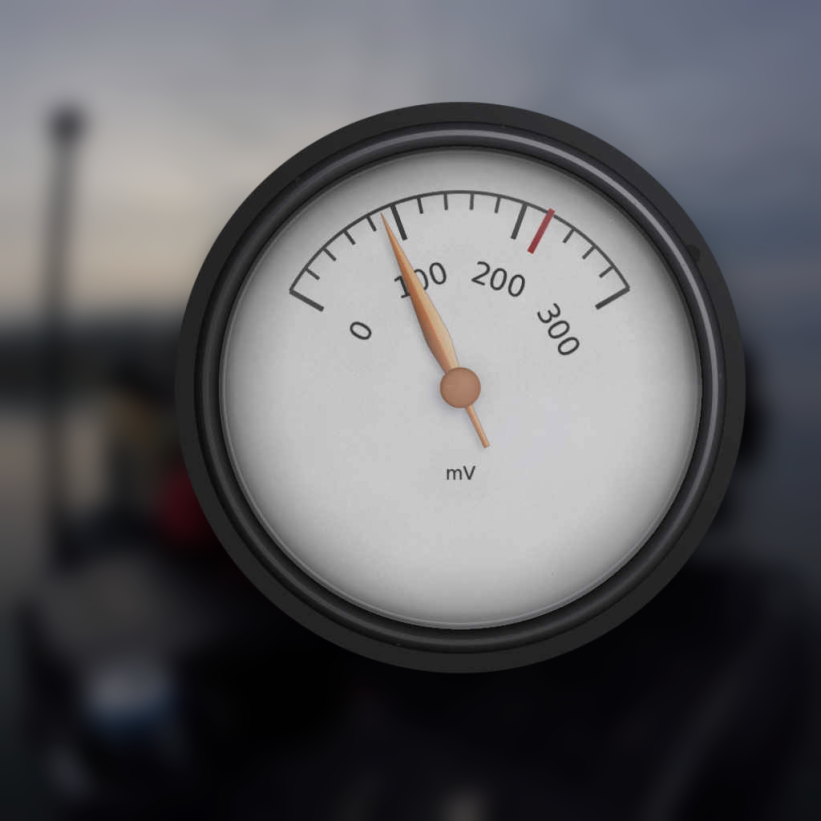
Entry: 90; mV
